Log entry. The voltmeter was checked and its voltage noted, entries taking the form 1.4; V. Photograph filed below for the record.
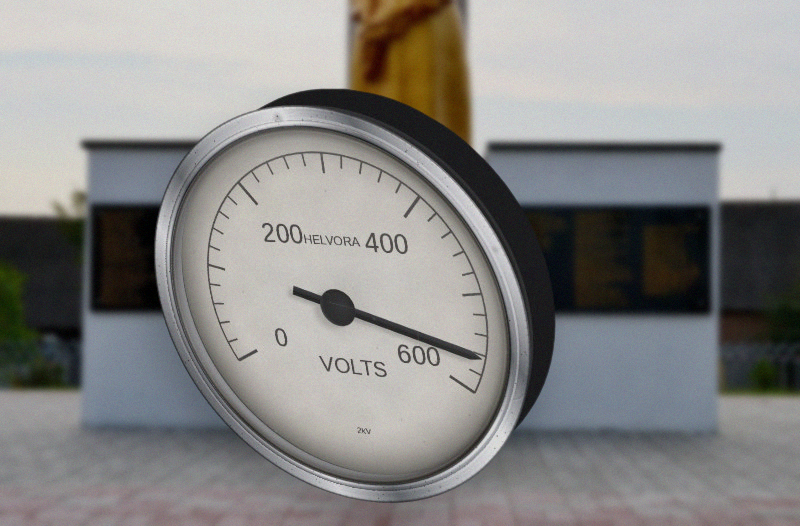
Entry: 560; V
